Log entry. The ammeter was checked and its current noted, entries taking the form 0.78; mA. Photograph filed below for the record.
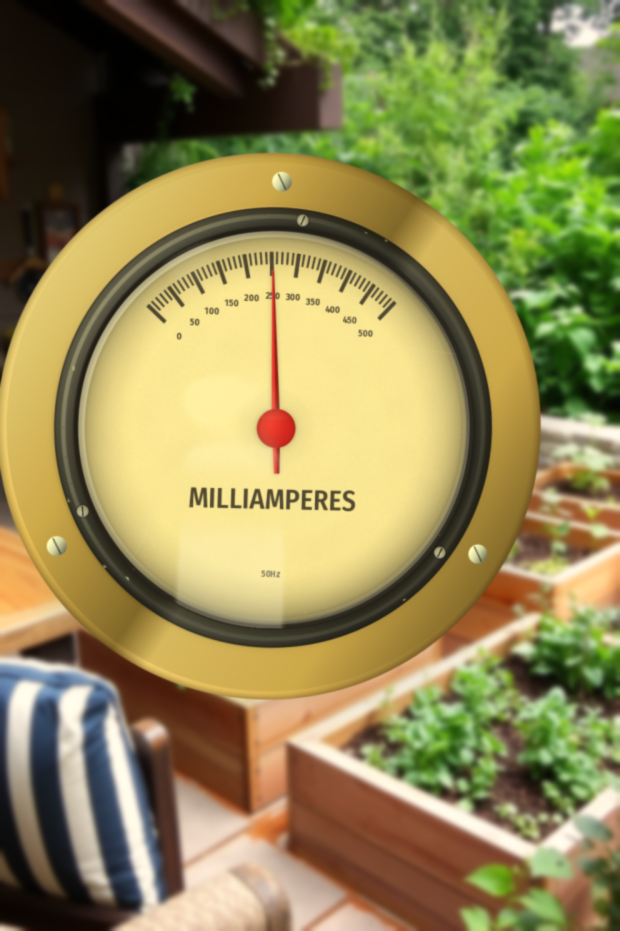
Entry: 250; mA
